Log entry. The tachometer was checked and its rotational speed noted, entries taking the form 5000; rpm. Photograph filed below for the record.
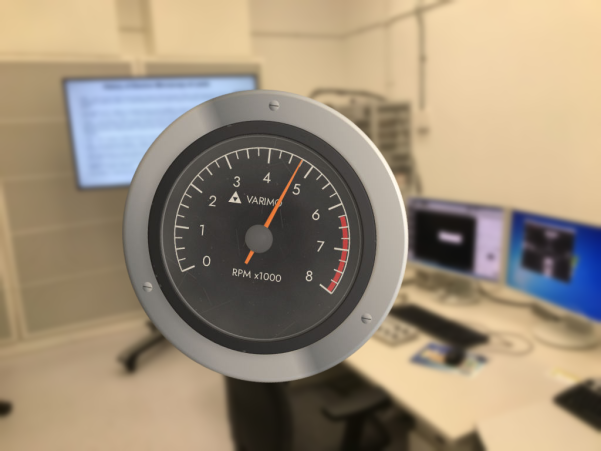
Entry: 4750; rpm
